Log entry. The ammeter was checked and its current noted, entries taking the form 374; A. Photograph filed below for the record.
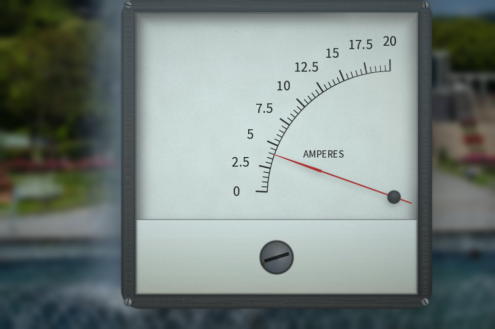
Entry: 4; A
